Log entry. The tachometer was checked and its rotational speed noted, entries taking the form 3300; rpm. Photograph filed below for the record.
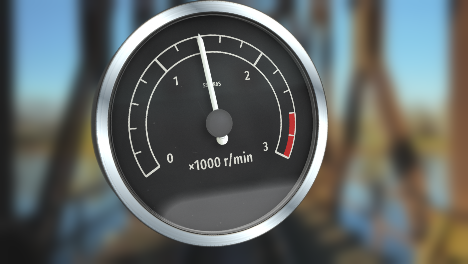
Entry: 1400; rpm
